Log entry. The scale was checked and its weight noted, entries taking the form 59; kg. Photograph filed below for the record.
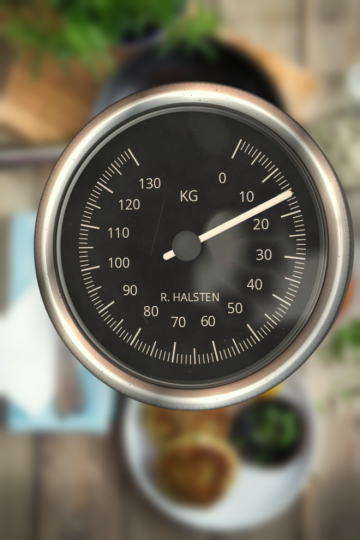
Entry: 16; kg
